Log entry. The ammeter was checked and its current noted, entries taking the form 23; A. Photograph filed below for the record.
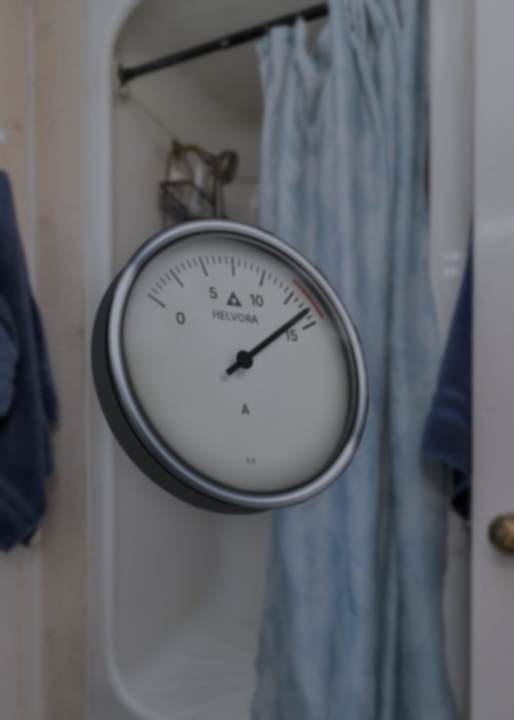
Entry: 14; A
